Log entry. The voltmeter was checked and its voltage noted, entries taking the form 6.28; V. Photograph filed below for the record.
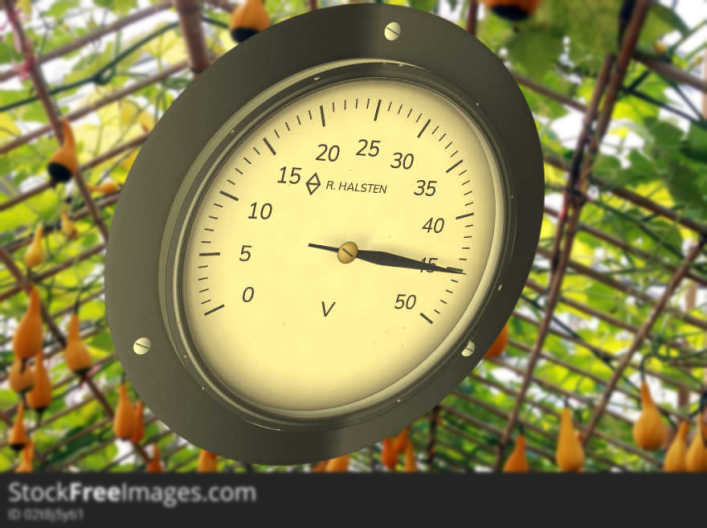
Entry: 45; V
